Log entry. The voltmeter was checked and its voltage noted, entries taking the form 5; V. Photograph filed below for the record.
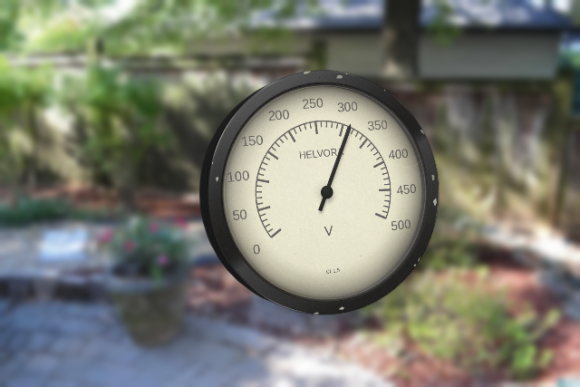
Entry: 310; V
